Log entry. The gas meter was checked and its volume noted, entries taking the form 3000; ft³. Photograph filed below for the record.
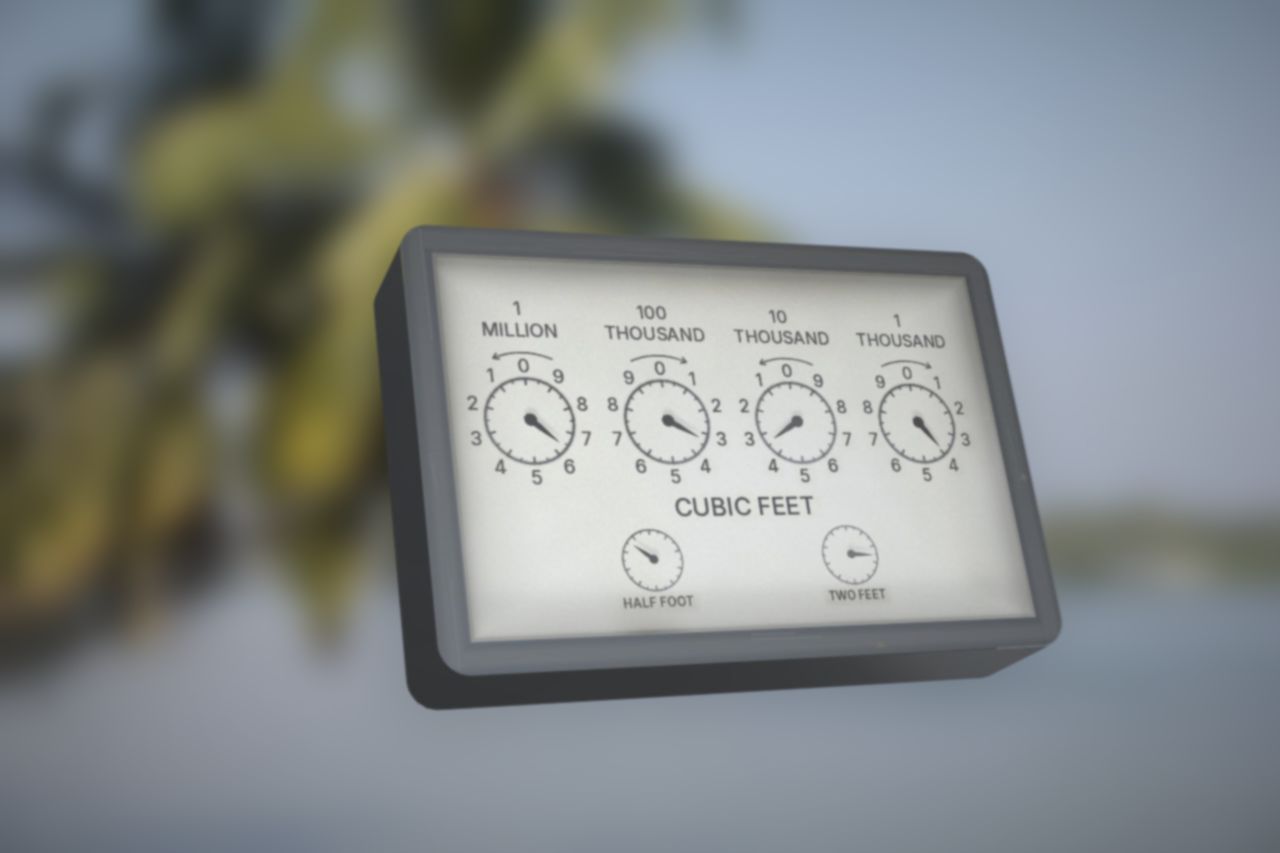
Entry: 633400; ft³
